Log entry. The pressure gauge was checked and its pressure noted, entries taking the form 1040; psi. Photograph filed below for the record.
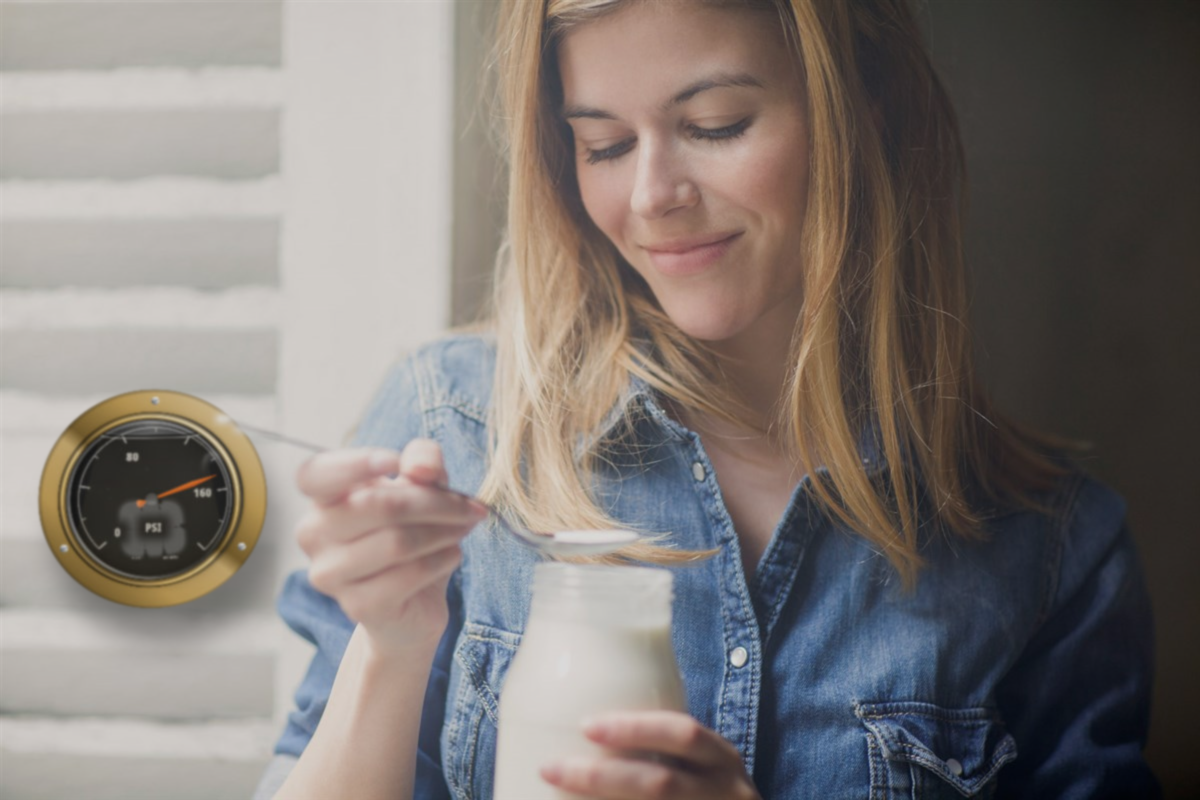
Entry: 150; psi
